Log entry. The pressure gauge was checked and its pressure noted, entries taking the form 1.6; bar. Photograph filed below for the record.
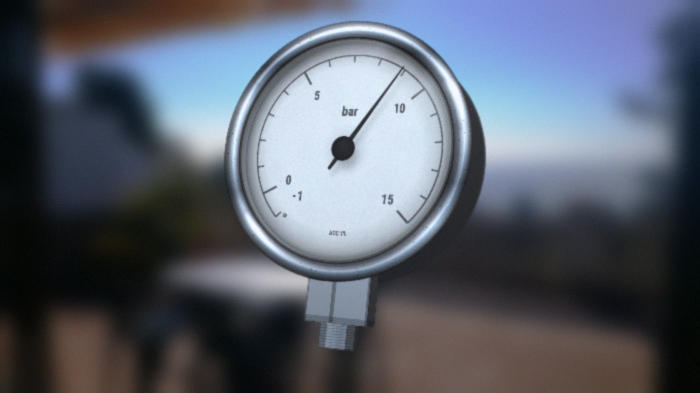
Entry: 9; bar
